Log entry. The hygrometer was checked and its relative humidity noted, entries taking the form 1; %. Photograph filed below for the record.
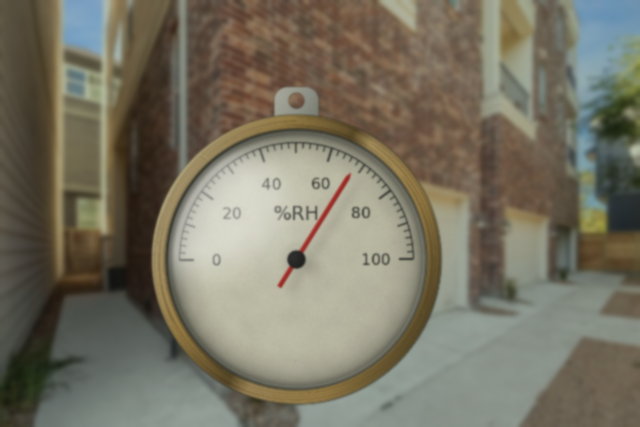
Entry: 68; %
